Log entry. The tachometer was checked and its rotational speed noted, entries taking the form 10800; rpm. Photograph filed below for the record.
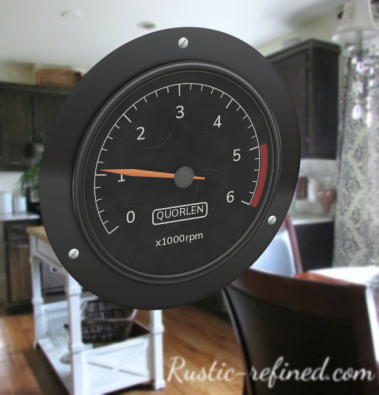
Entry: 1100; rpm
